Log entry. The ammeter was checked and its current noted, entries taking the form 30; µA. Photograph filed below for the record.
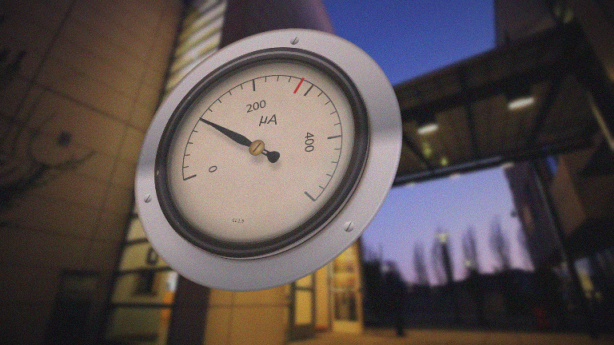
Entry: 100; µA
